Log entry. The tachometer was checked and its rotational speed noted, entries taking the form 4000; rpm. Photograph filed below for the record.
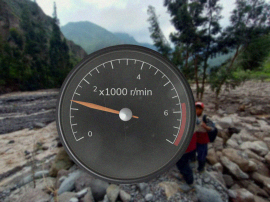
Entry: 1250; rpm
